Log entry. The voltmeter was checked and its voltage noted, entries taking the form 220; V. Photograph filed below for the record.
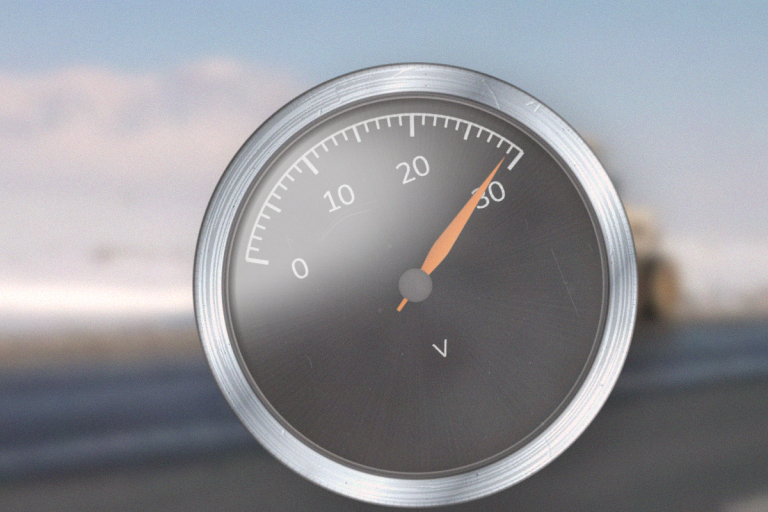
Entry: 29; V
